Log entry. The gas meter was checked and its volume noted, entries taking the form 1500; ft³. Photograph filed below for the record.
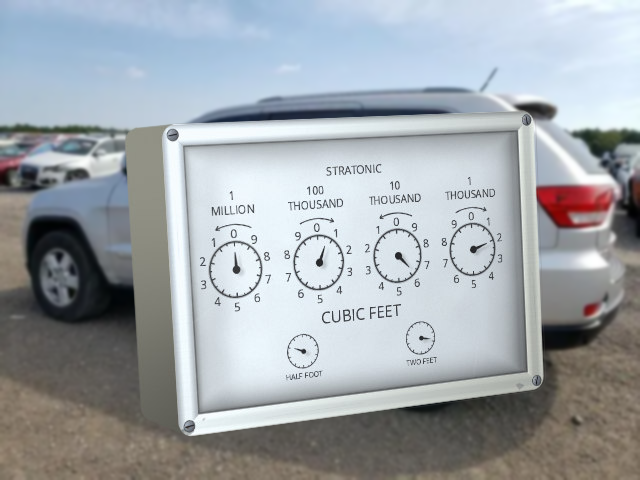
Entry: 6200; ft³
